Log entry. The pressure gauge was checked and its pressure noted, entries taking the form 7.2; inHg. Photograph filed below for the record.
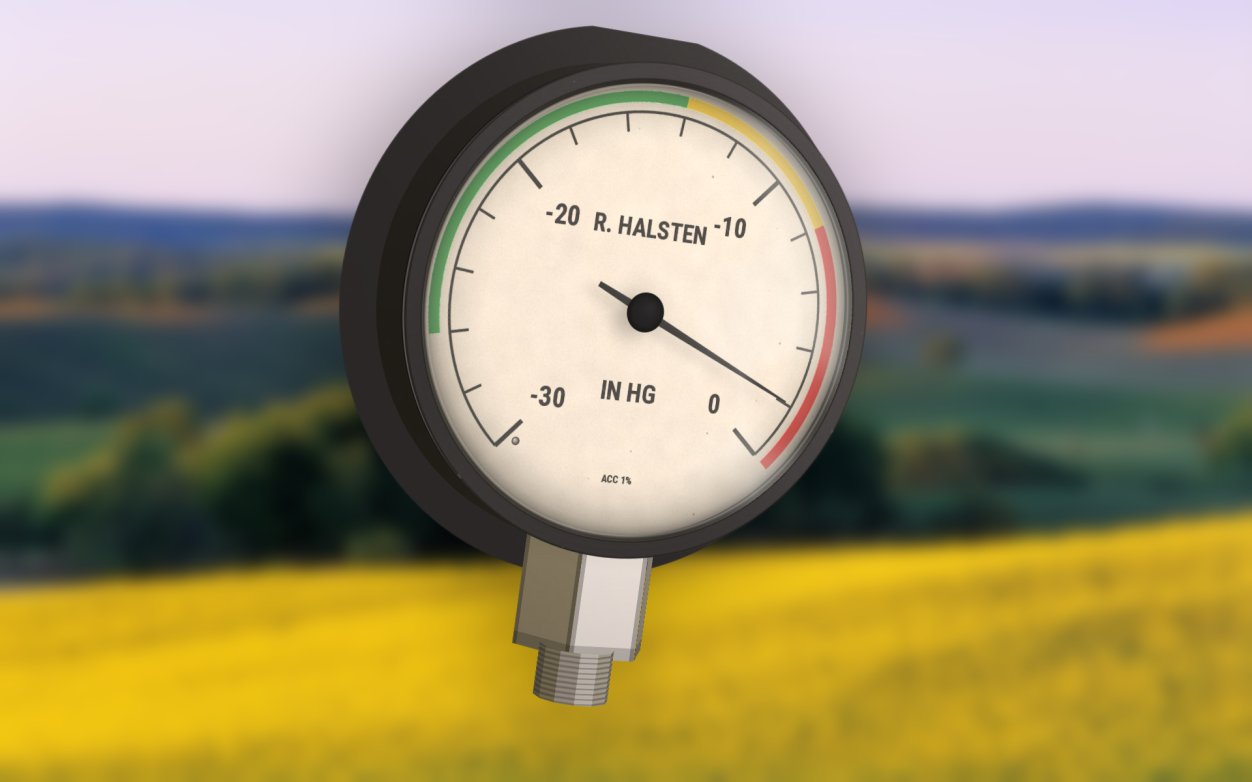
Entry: -2; inHg
